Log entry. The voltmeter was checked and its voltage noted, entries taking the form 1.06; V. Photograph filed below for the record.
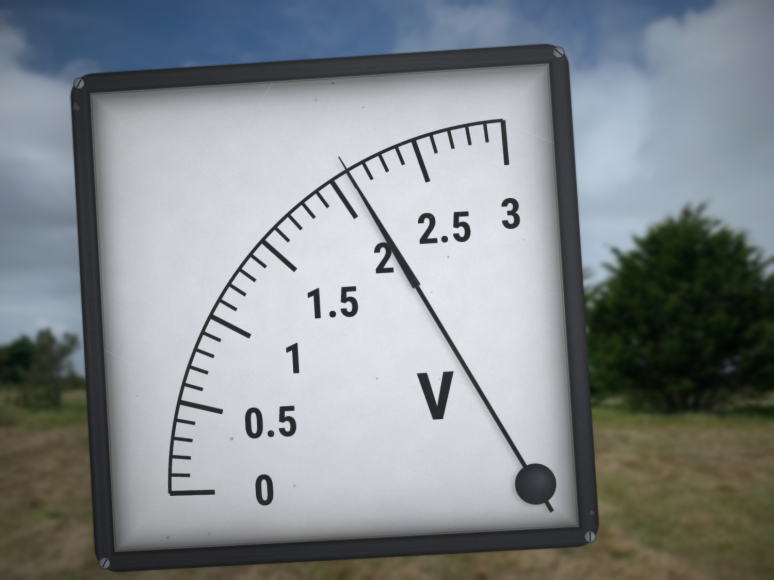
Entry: 2.1; V
